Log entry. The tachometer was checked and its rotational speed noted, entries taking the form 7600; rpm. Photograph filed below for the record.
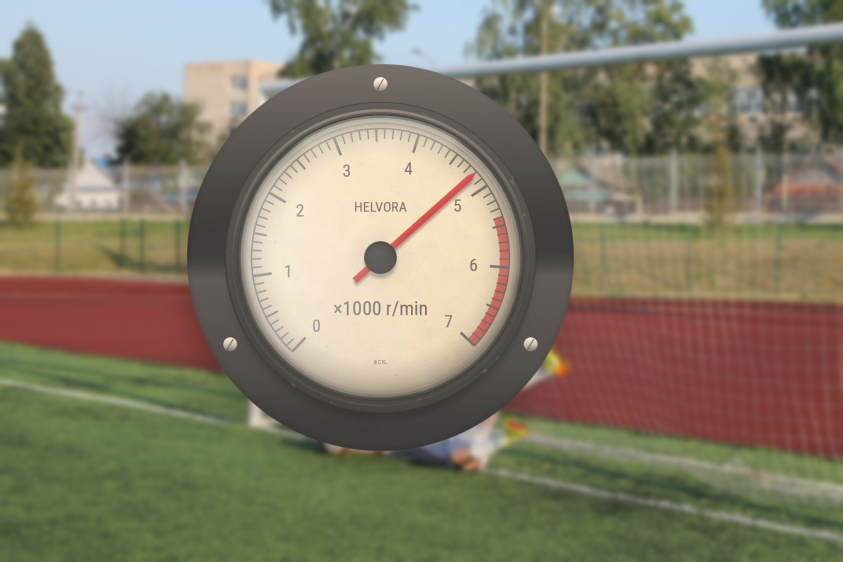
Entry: 4800; rpm
